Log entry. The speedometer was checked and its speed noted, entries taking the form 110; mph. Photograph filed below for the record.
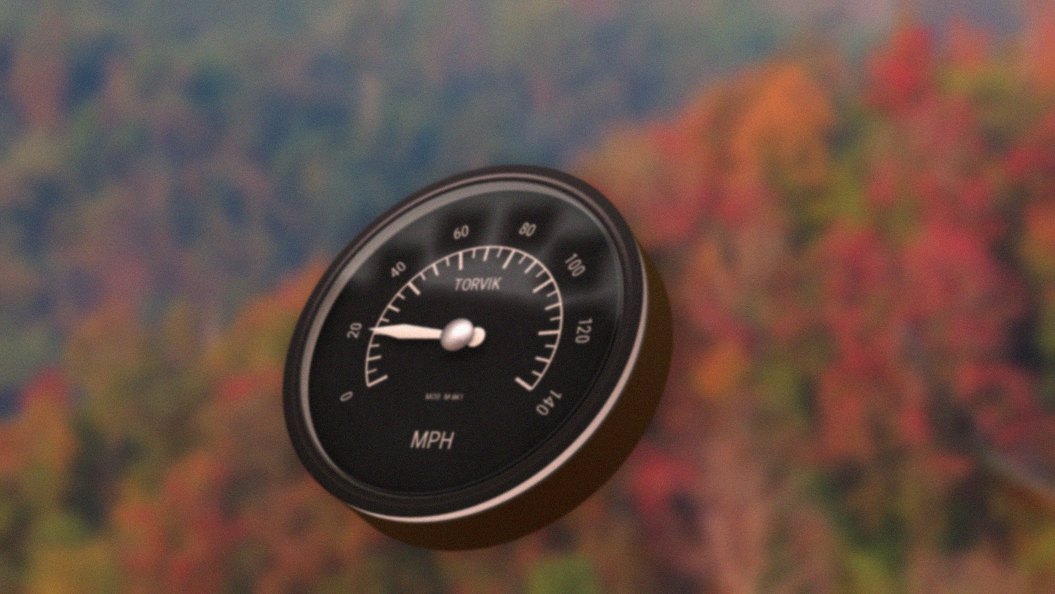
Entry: 20; mph
